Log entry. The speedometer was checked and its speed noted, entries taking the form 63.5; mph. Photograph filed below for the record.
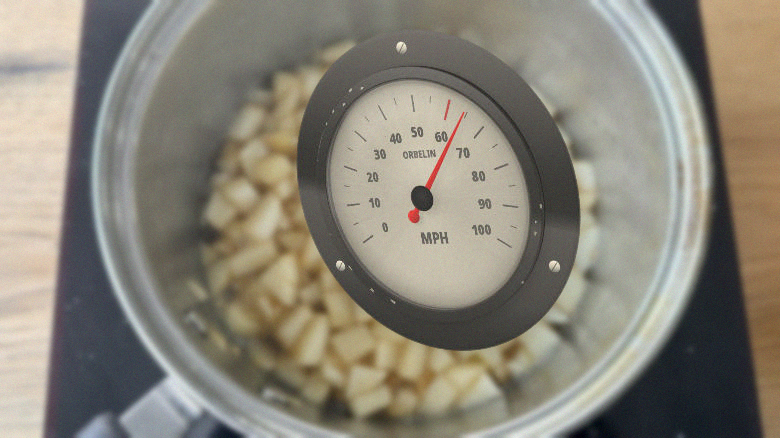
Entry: 65; mph
